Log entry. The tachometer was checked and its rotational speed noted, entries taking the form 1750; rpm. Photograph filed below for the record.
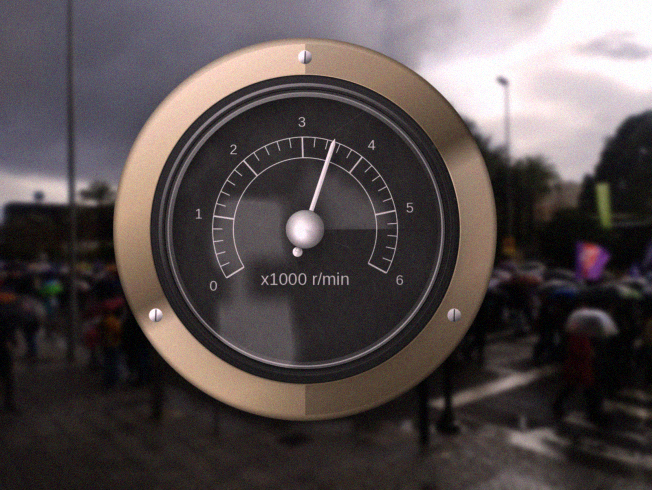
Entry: 3500; rpm
